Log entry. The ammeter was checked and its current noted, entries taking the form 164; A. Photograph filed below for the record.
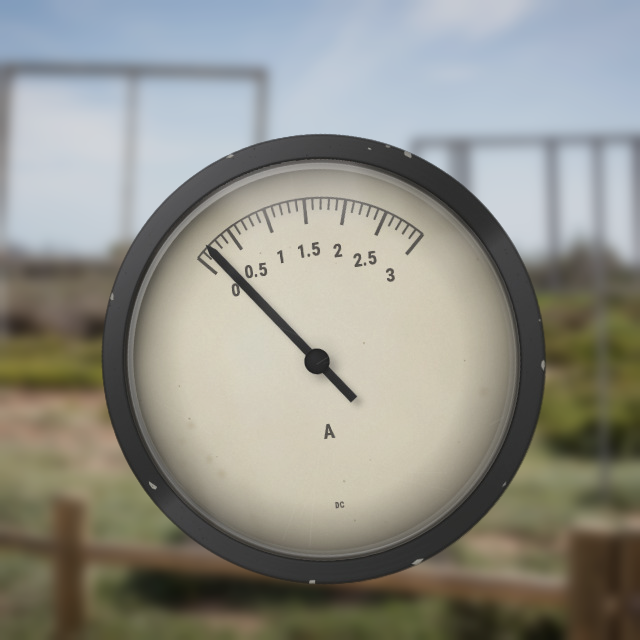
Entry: 0.2; A
